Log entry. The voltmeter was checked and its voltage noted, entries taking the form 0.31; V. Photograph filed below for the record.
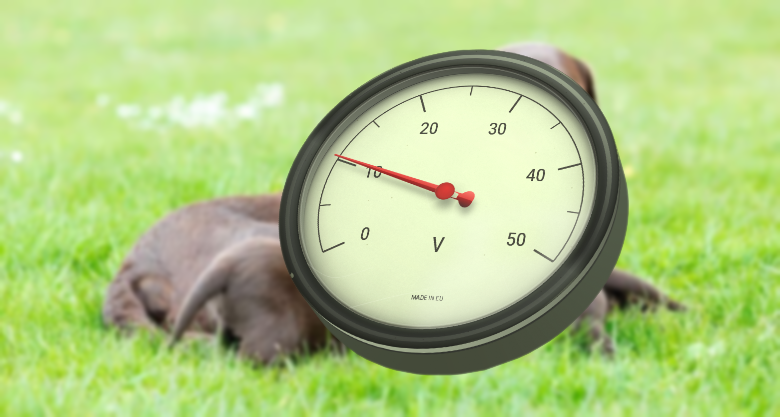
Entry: 10; V
